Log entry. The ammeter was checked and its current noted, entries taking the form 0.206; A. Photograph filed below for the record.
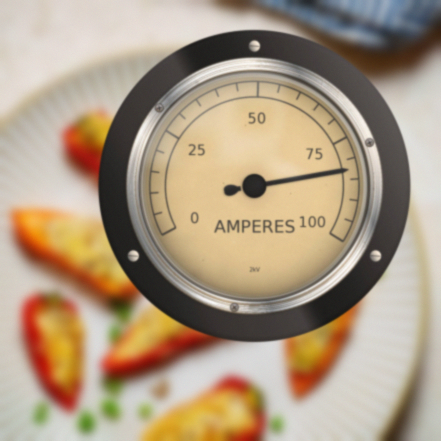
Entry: 82.5; A
